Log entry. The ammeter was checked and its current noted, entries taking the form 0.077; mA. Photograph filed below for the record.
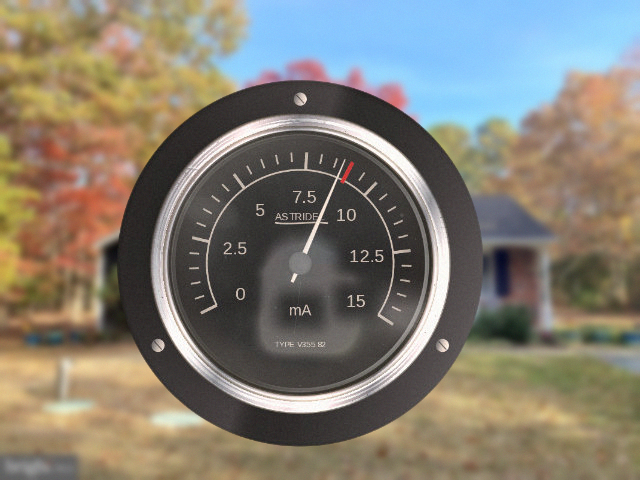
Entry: 8.75; mA
